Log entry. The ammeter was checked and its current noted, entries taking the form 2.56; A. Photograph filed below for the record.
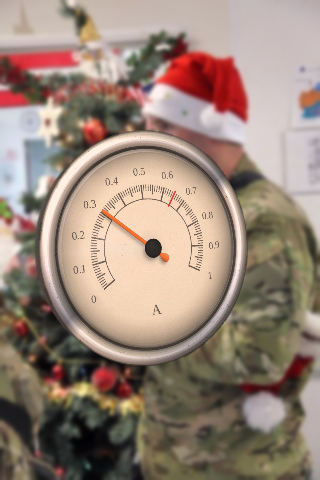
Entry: 0.3; A
